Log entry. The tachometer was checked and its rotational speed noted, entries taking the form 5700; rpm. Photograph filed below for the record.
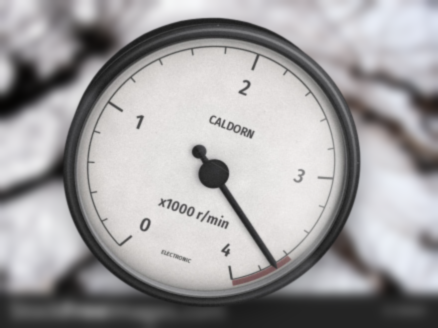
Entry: 3700; rpm
